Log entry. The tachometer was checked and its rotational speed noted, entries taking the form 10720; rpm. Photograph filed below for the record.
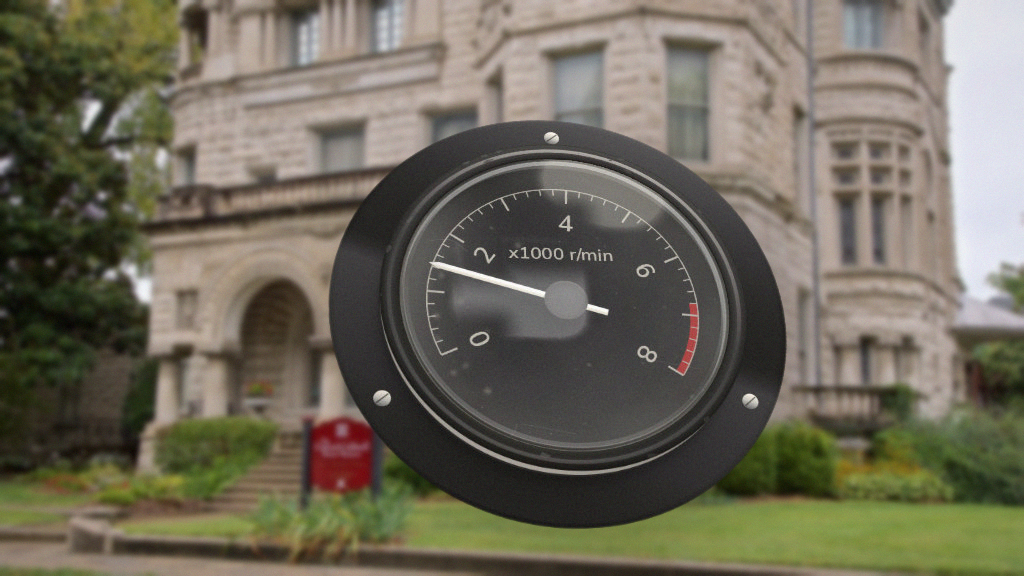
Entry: 1400; rpm
